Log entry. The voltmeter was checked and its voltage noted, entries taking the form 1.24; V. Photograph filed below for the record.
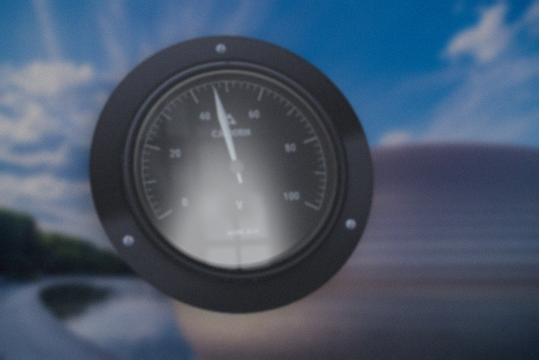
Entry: 46; V
